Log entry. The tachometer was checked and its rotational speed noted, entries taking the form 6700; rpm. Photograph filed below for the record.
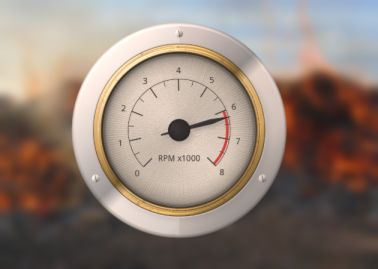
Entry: 6250; rpm
